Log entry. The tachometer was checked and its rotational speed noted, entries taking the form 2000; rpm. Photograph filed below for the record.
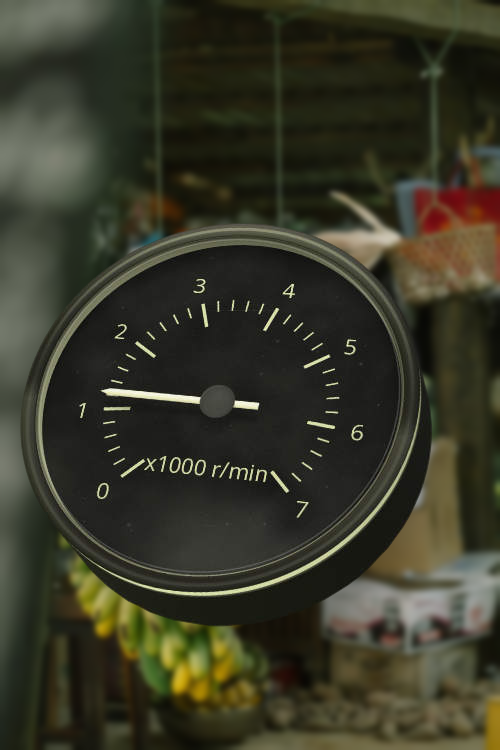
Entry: 1200; rpm
